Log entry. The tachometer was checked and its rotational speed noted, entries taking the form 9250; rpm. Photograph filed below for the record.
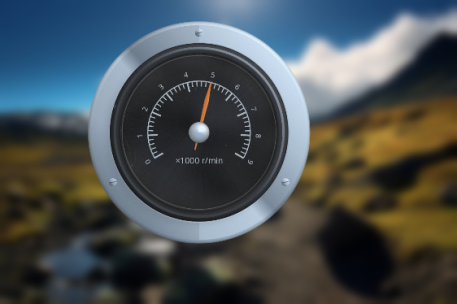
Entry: 5000; rpm
